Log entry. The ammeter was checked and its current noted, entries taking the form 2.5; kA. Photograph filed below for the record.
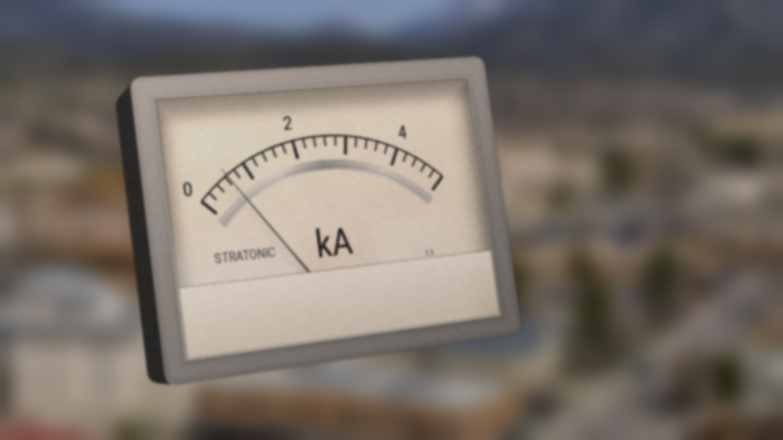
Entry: 0.6; kA
